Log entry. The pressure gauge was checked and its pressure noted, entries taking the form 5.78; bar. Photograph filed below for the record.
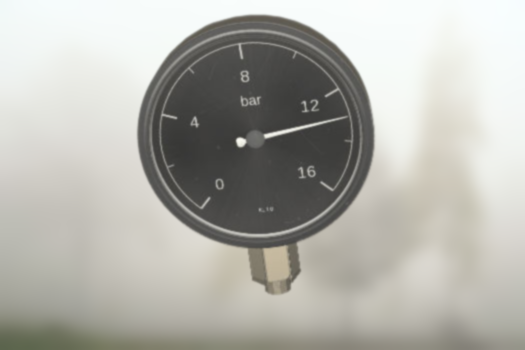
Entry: 13; bar
